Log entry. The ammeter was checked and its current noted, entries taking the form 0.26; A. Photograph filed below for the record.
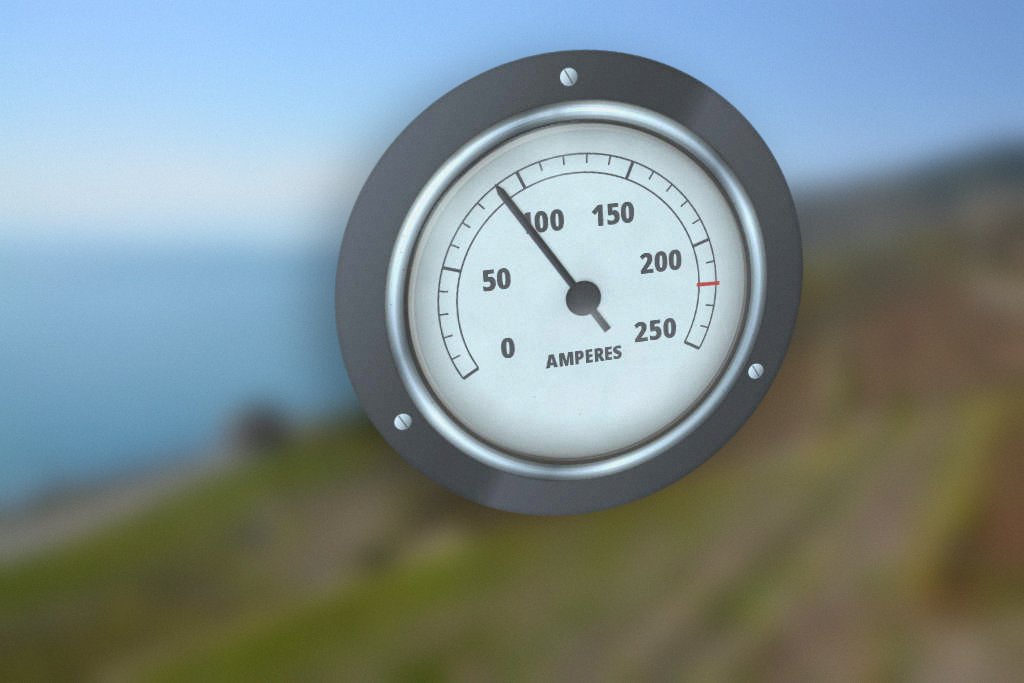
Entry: 90; A
